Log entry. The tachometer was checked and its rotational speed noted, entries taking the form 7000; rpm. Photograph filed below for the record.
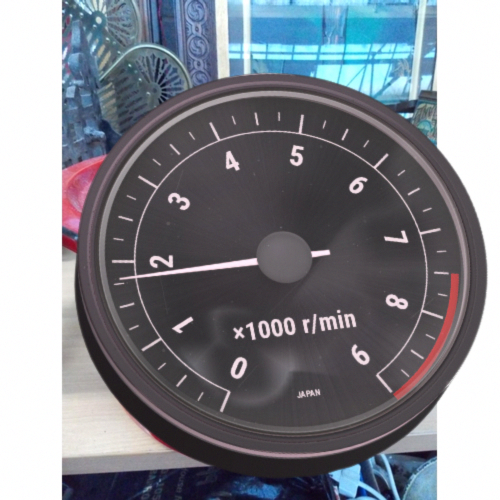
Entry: 1750; rpm
